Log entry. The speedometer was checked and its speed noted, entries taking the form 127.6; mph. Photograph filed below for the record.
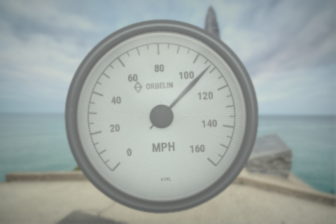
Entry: 107.5; mph
